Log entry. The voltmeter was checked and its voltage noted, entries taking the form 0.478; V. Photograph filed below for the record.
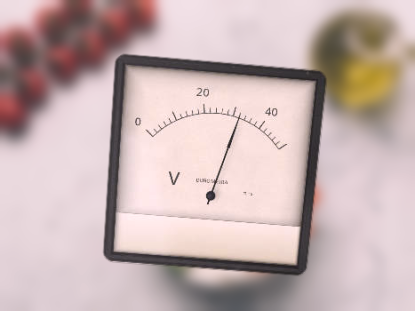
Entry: 32; V
